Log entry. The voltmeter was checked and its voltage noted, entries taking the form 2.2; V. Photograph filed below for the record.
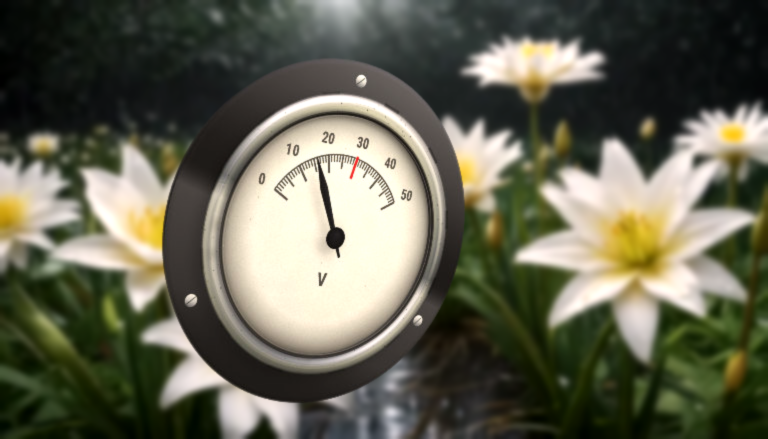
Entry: 15; V
